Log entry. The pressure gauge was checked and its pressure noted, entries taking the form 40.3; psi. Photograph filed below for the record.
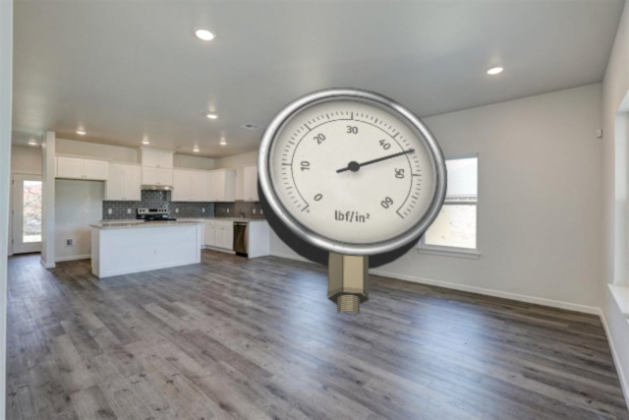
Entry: 45; psi
